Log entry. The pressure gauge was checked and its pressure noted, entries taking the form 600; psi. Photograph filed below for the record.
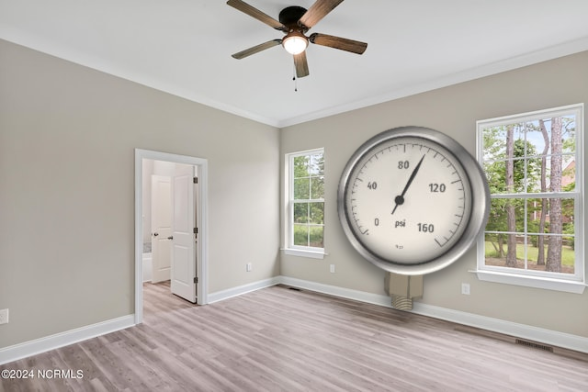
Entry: 95; psi
